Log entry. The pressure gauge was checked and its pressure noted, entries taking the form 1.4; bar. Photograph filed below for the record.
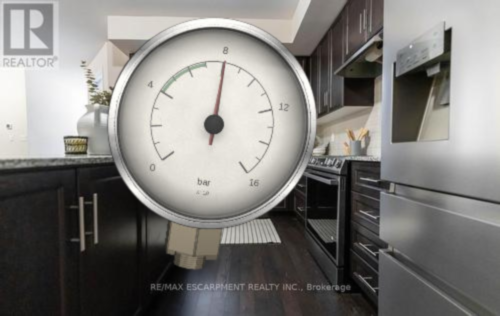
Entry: 8; bar
